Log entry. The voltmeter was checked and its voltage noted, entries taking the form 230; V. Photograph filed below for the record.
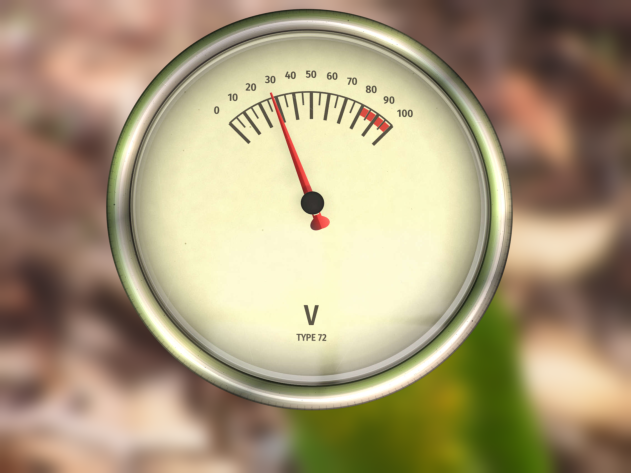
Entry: 27.5; V
